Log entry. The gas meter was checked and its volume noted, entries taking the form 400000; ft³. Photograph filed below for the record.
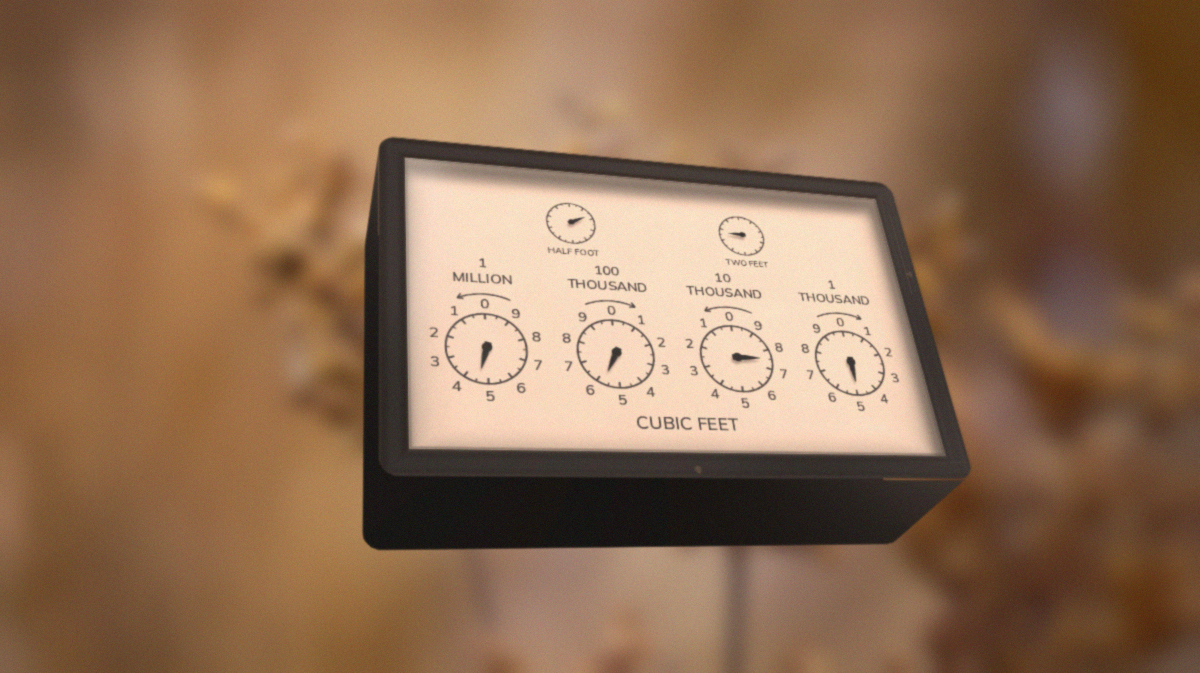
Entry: 457500; ft³
